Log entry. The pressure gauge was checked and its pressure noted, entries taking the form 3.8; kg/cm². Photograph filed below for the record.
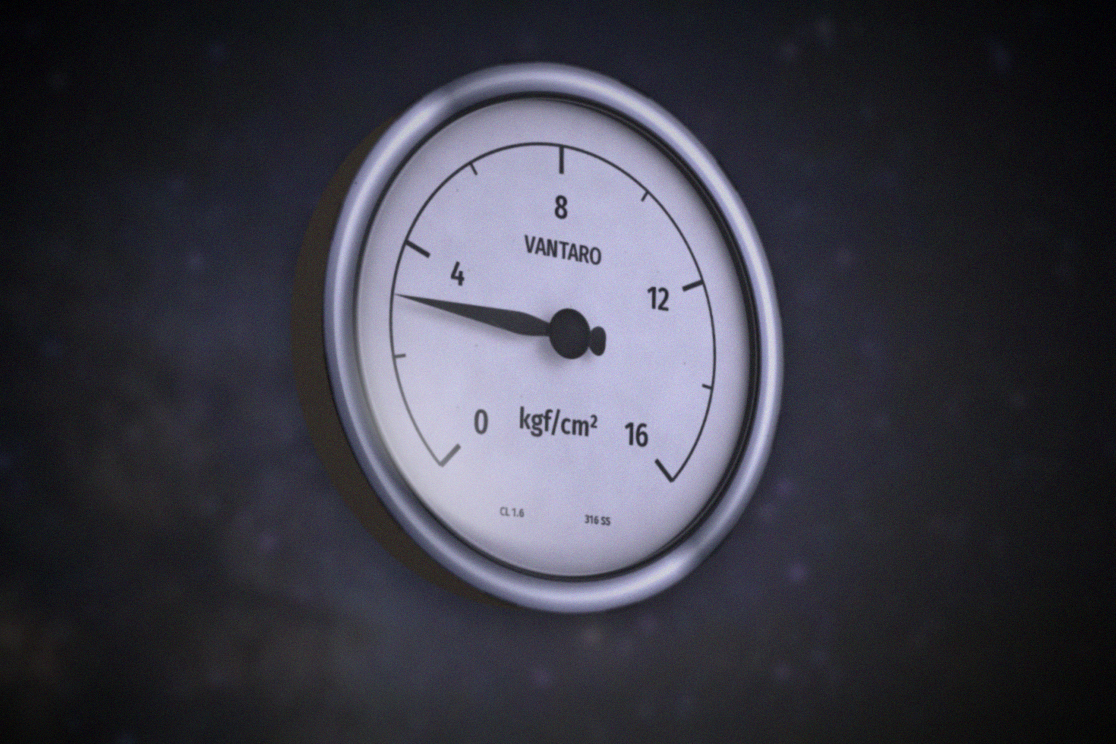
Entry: 3; kg/cm²
